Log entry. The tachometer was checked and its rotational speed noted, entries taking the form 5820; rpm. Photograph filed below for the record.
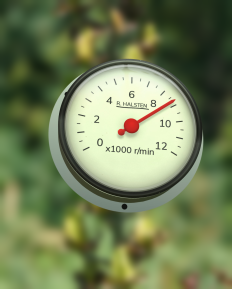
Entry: 8750; rpm
